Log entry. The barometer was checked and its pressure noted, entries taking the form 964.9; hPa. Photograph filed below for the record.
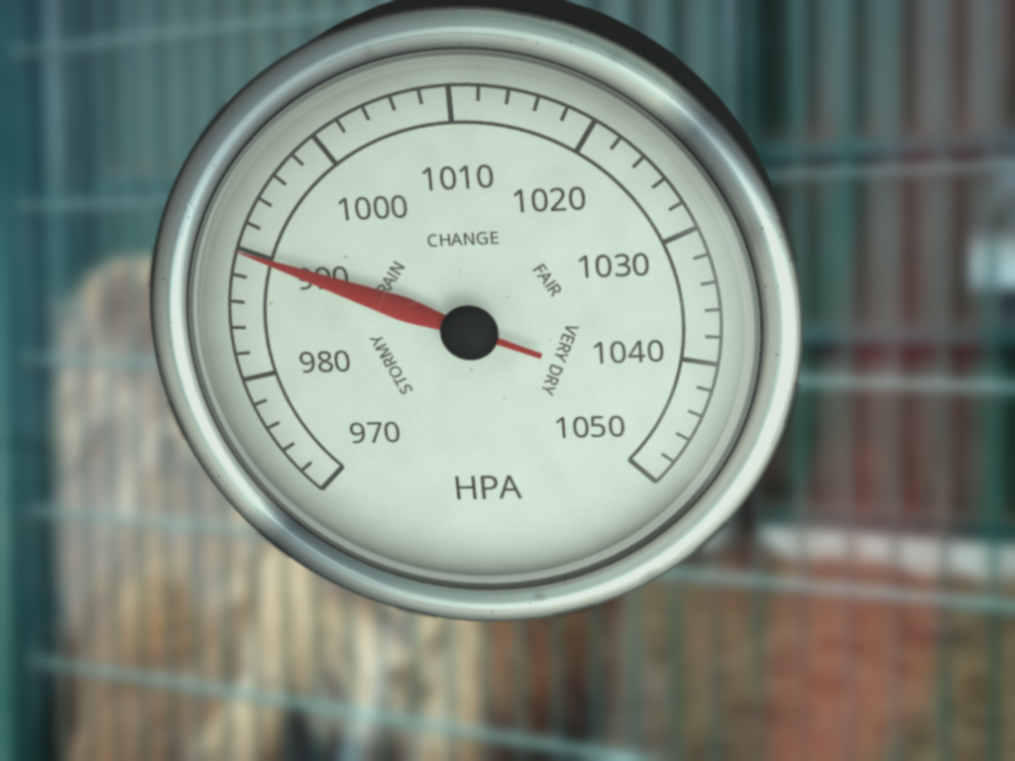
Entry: 990; hPa
